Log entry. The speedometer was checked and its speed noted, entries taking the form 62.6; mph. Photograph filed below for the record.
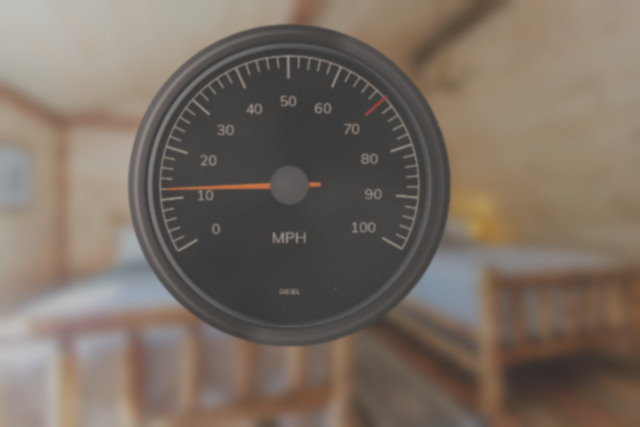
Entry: 12; mph
